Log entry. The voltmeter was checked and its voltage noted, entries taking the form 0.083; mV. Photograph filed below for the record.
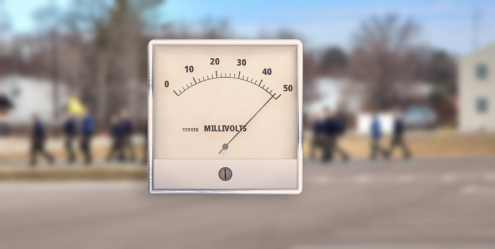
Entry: 48; mV
